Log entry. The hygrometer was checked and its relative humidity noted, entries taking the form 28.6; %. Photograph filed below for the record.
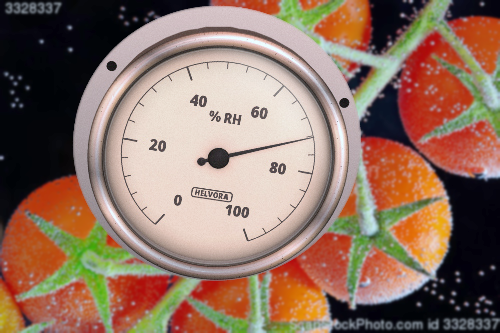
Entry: 72; %
